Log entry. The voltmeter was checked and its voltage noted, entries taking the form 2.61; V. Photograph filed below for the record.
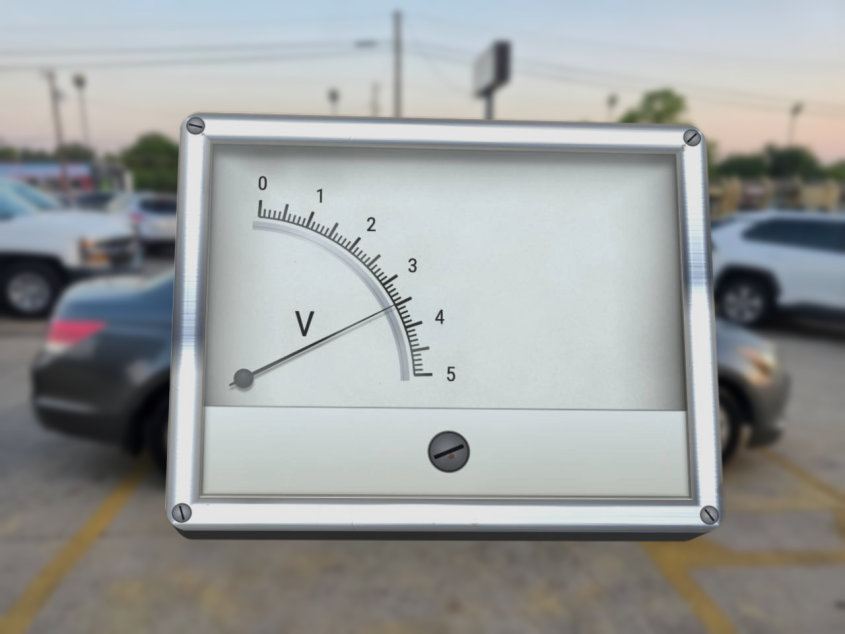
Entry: 3.5; V
